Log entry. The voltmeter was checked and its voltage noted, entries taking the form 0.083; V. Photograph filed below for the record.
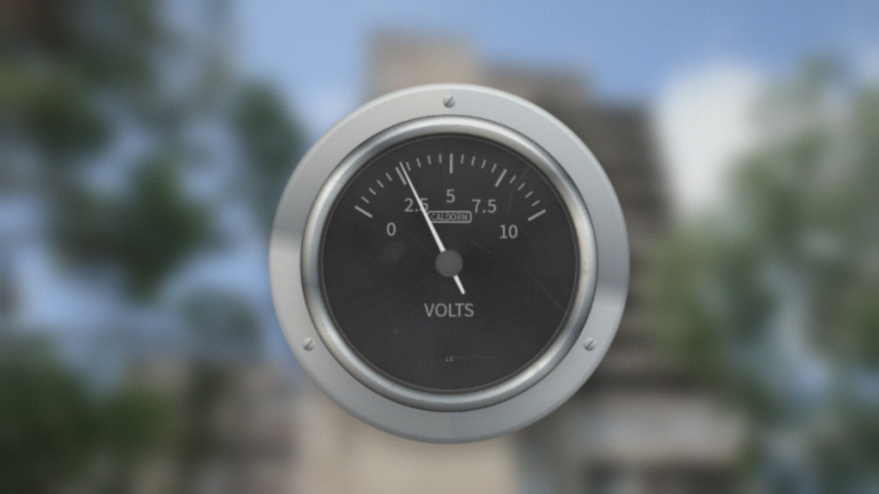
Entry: 2.75; V
